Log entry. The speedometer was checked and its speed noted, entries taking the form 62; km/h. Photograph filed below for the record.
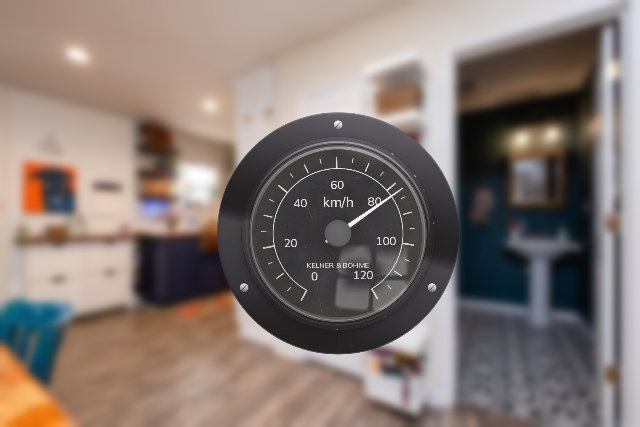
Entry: 82.5; km/h
